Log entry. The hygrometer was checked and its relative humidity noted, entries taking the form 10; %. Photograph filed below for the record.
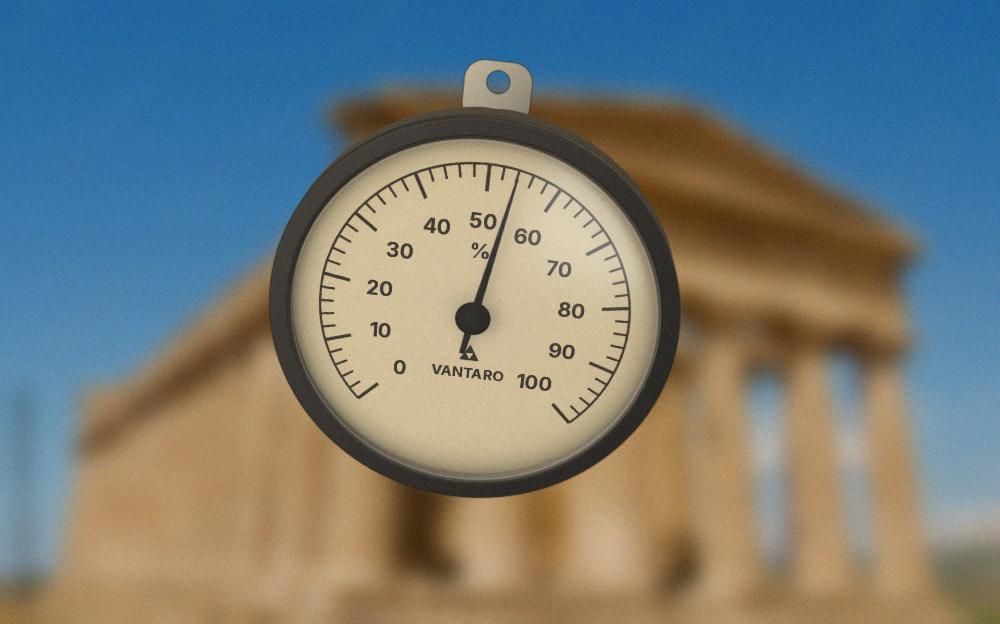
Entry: 54; %
